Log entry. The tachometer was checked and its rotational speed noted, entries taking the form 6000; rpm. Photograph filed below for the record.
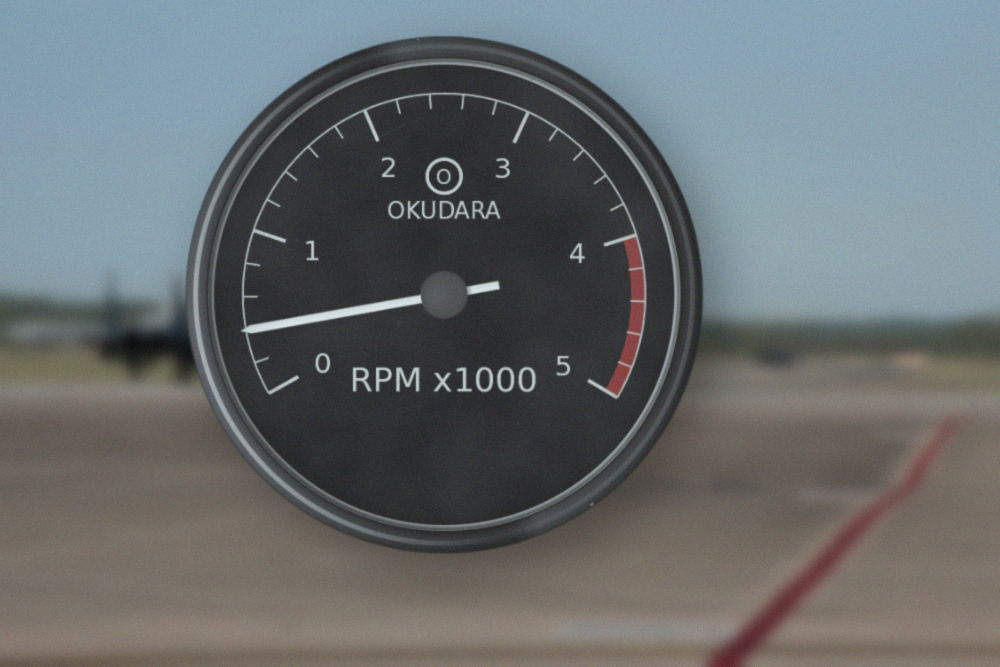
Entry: 400; rpm
